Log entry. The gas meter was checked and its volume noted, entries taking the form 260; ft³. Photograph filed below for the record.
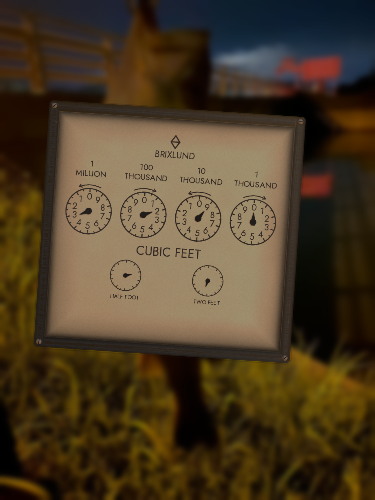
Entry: 319000; ft³
